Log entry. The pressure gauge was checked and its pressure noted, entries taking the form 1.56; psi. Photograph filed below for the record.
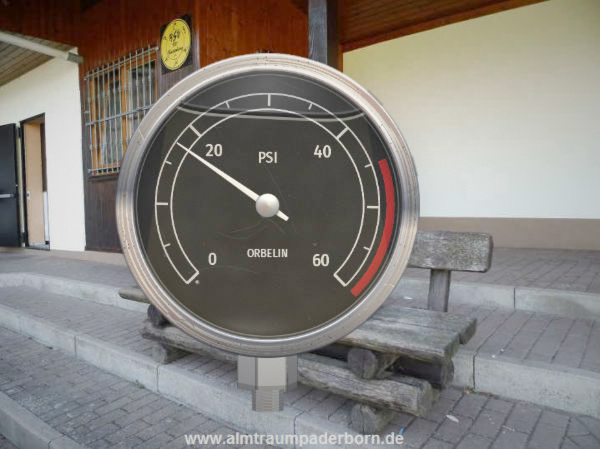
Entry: 17.5; psi
